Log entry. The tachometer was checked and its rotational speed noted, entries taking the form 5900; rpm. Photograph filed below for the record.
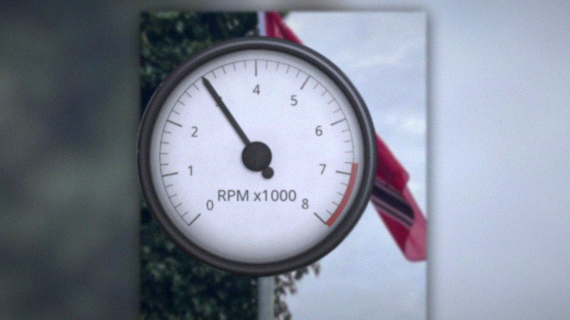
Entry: 3000; rpm
